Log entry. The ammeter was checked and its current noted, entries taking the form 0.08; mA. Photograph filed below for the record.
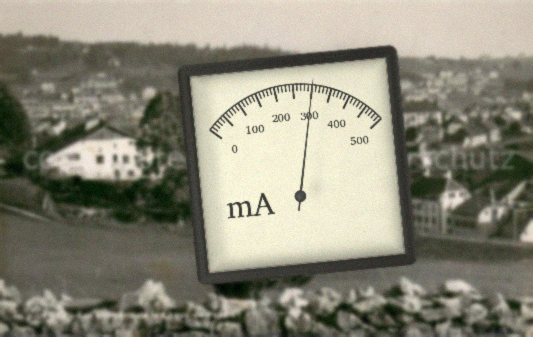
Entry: 300; mA
